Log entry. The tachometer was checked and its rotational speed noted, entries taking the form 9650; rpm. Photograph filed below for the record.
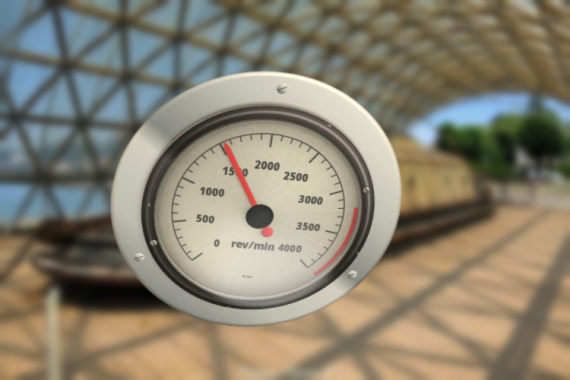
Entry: 1550; rpm
